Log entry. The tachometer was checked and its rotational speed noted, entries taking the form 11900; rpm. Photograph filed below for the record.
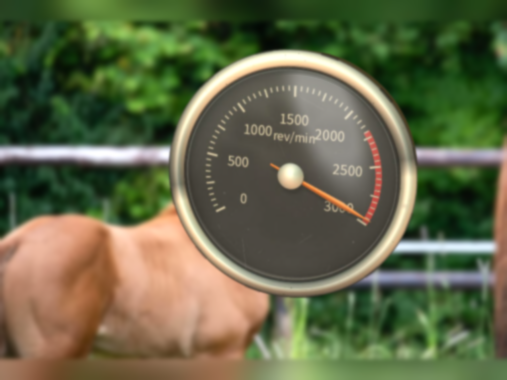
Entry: 2950; rpm
